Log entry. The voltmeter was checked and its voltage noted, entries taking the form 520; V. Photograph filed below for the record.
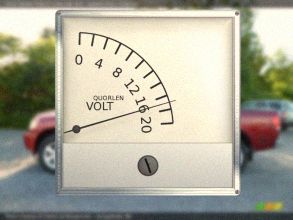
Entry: 17; V
